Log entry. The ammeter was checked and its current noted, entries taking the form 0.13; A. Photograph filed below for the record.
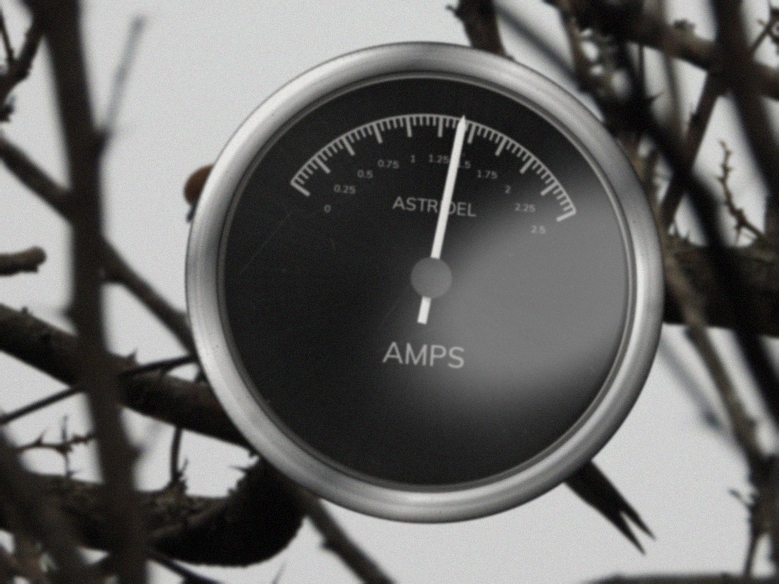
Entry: 1.4; A
